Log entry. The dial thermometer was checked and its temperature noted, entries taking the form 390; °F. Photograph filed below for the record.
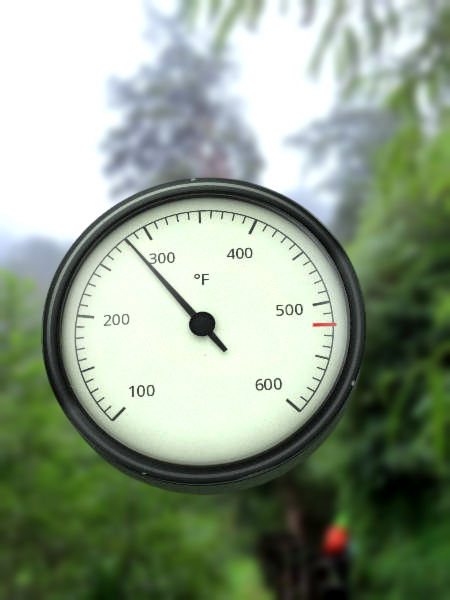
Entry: 280; °F
